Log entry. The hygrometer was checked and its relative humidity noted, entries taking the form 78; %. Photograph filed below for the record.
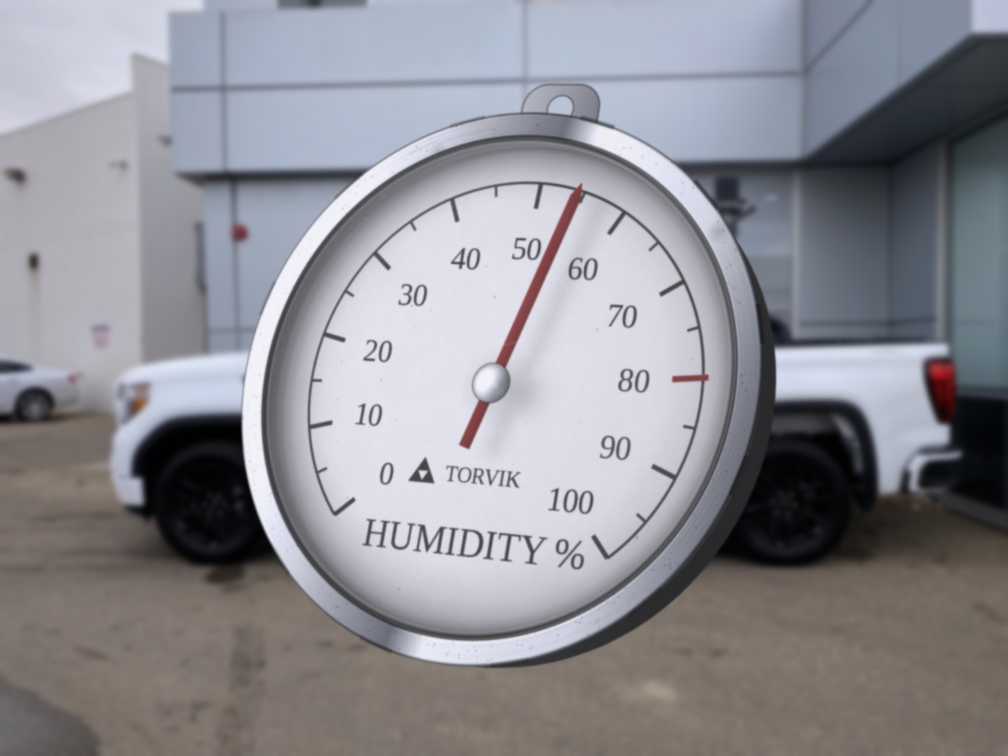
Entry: 55; %
